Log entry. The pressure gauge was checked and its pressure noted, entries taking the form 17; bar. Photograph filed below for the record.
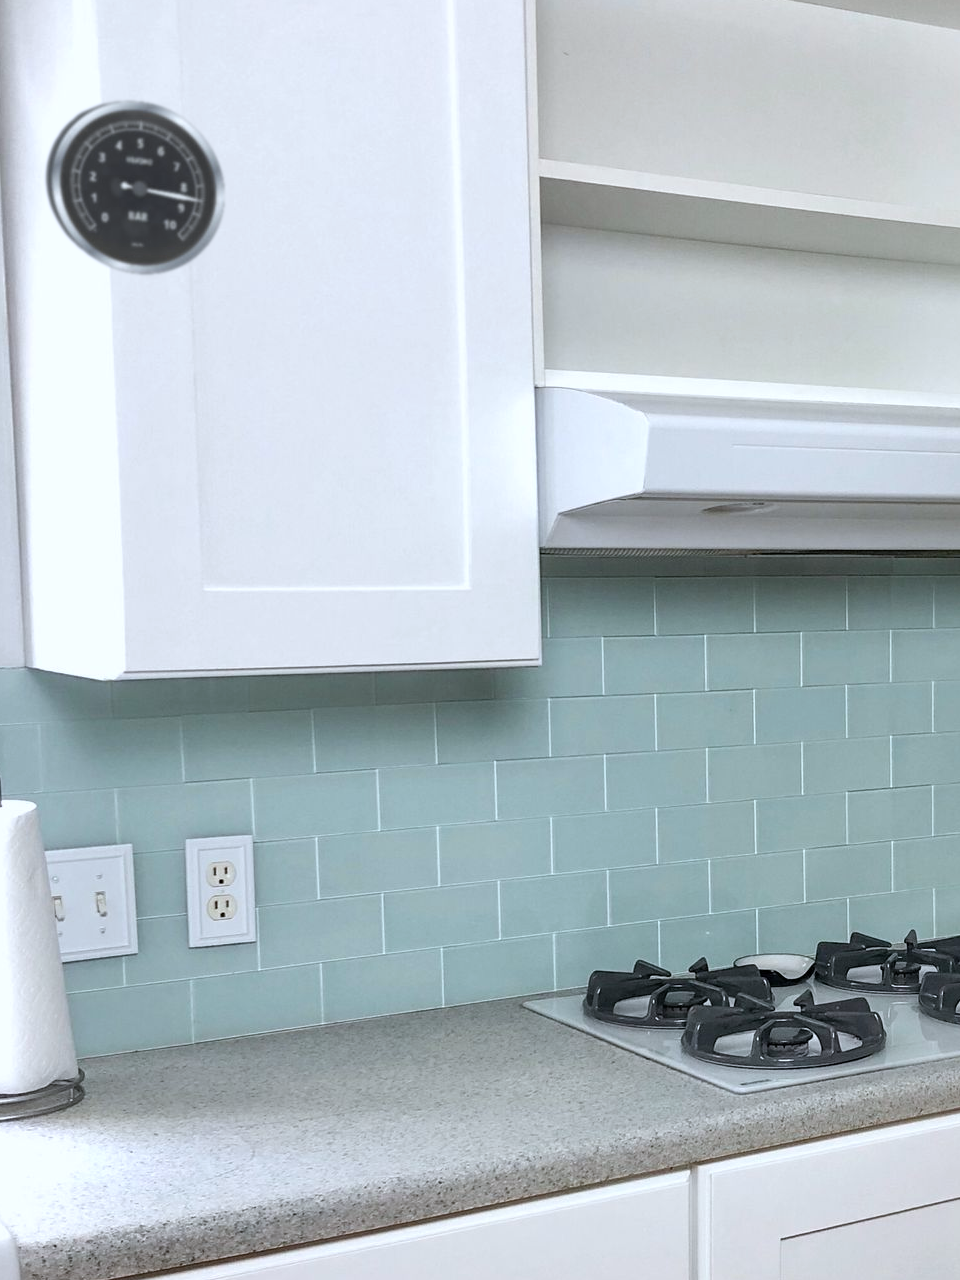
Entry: 8.5; bar
